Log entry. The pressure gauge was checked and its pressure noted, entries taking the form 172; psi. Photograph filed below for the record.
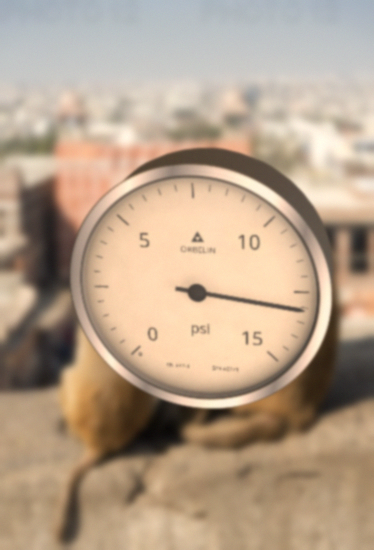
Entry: 13; psi
